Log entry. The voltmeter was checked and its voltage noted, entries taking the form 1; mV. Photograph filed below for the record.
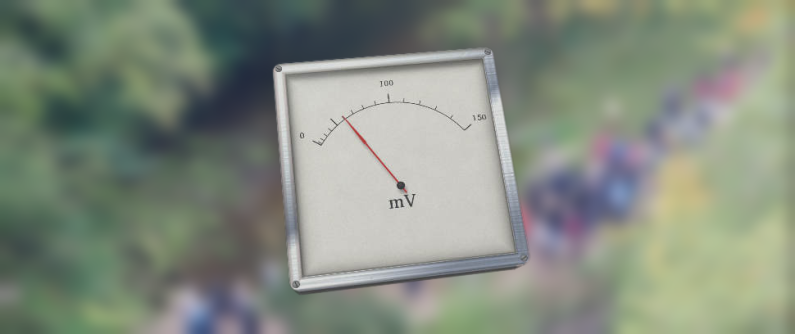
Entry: 60; mV
